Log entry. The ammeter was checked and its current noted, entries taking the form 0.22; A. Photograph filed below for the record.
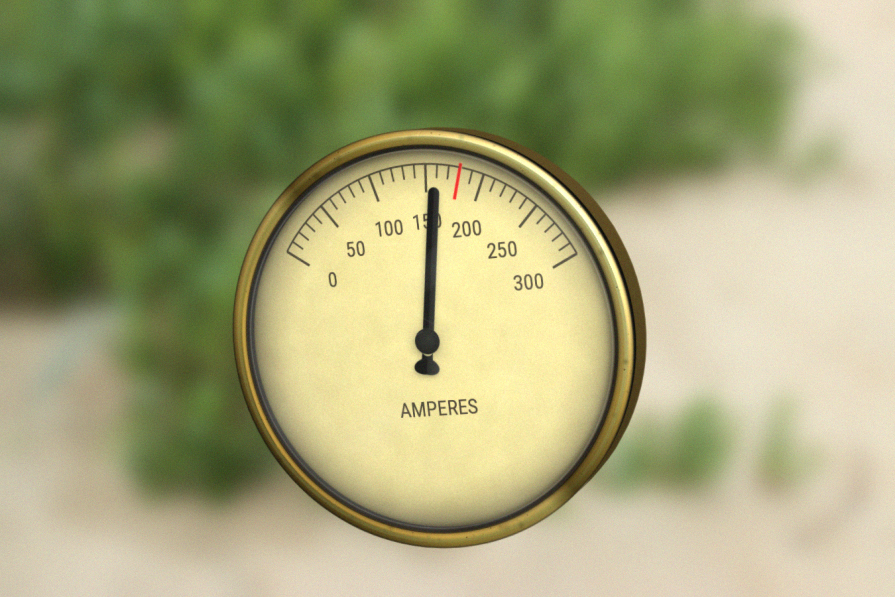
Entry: 160; A
